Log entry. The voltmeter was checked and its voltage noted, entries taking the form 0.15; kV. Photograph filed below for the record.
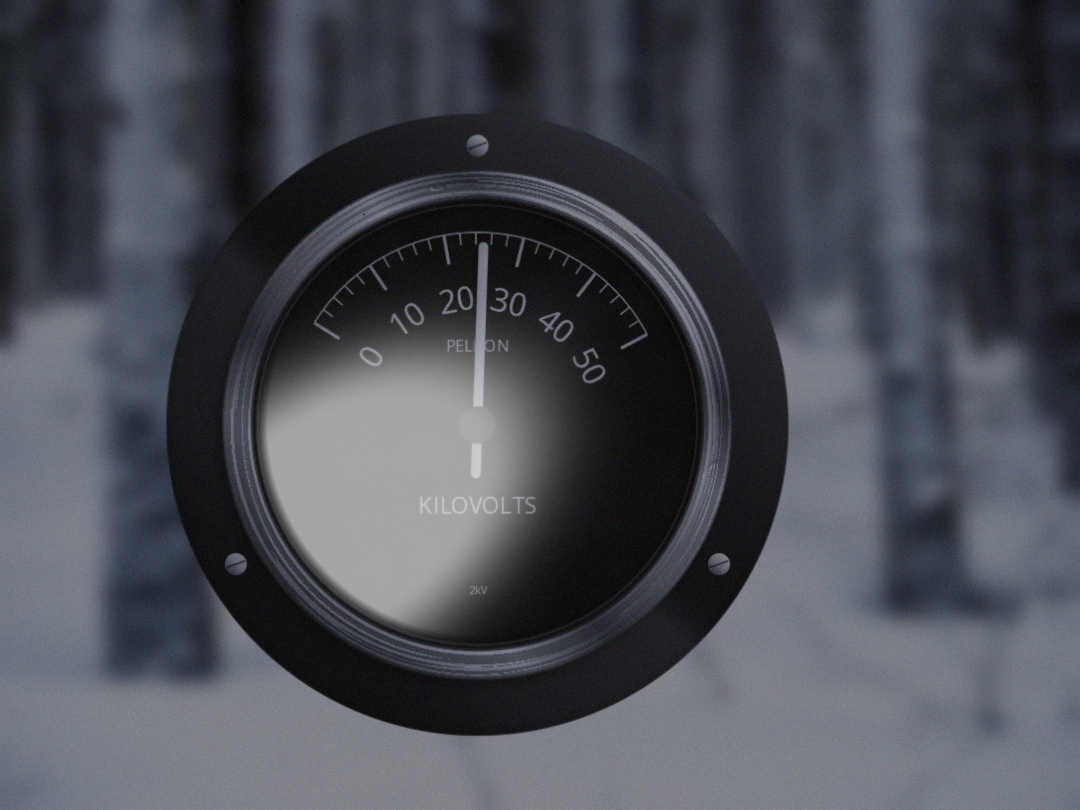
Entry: 25; kV
